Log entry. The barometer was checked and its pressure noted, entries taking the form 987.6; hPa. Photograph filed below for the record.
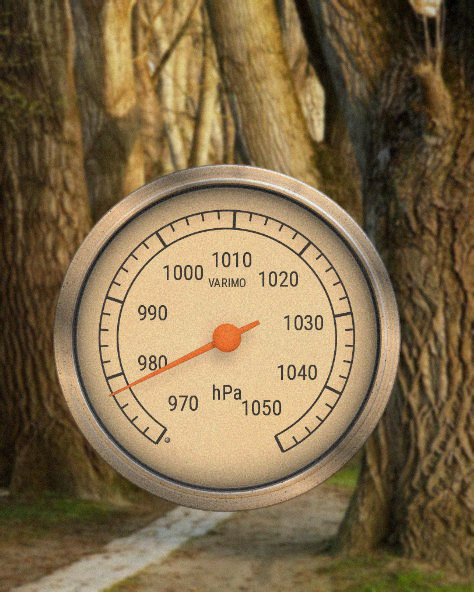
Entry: 978; hPa
